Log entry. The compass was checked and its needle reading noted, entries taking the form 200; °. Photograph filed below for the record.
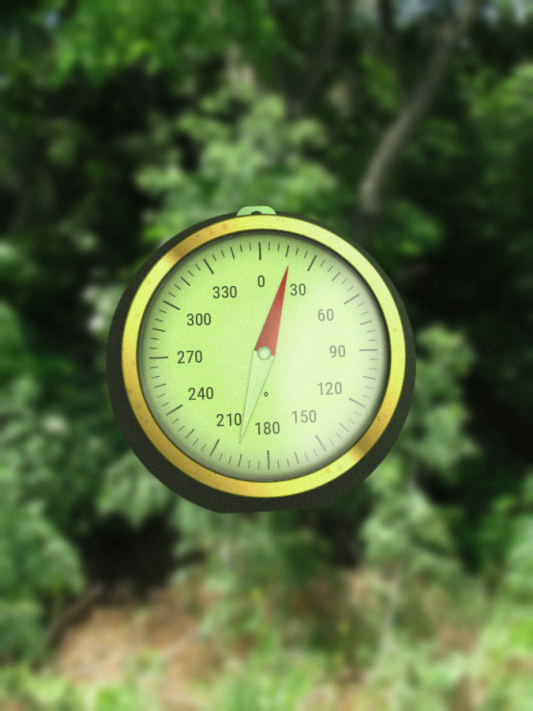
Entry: 17.5; °
